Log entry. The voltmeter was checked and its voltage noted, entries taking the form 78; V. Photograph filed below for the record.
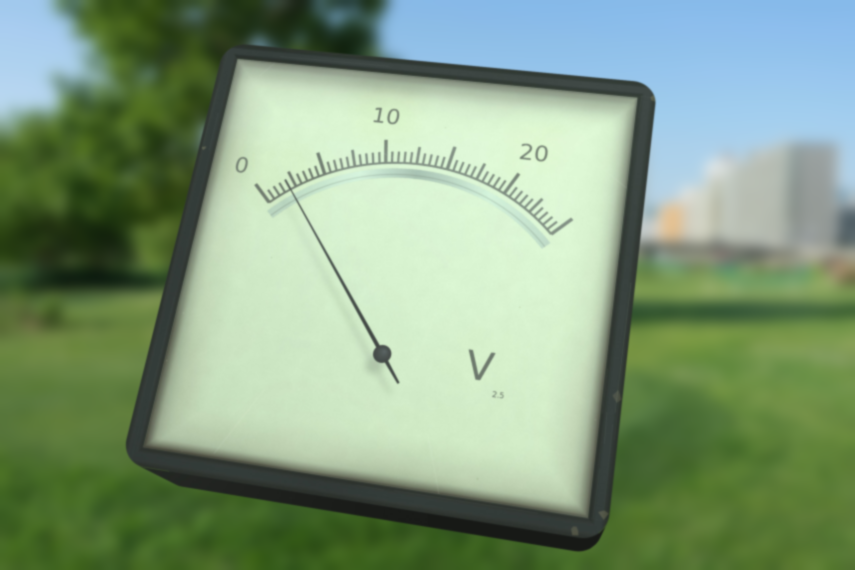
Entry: 2; V
